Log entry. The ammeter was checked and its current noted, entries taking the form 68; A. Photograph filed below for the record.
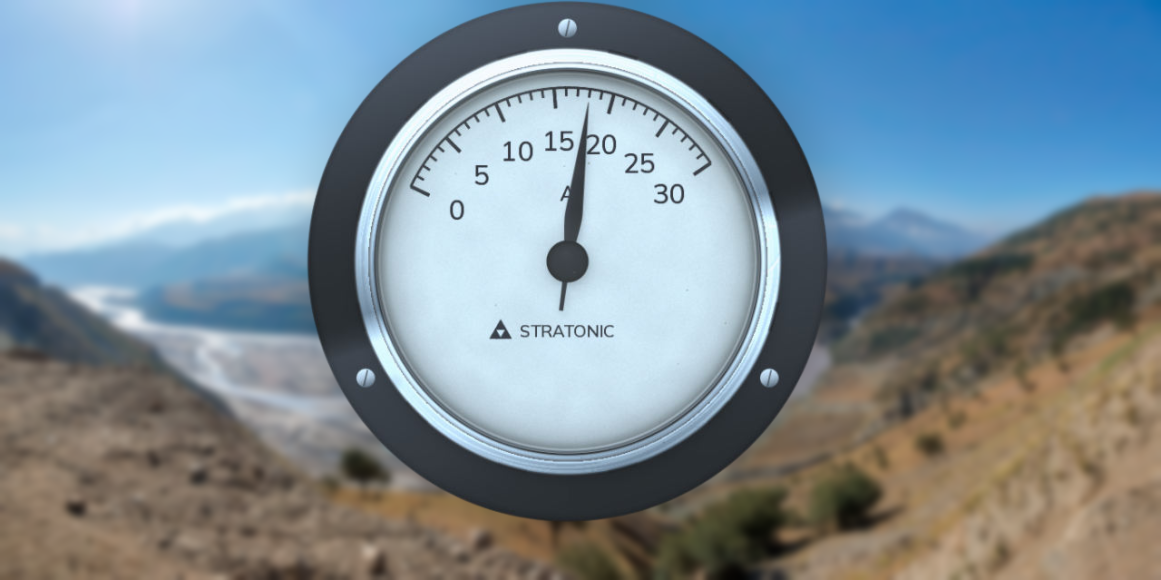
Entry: 18; A
